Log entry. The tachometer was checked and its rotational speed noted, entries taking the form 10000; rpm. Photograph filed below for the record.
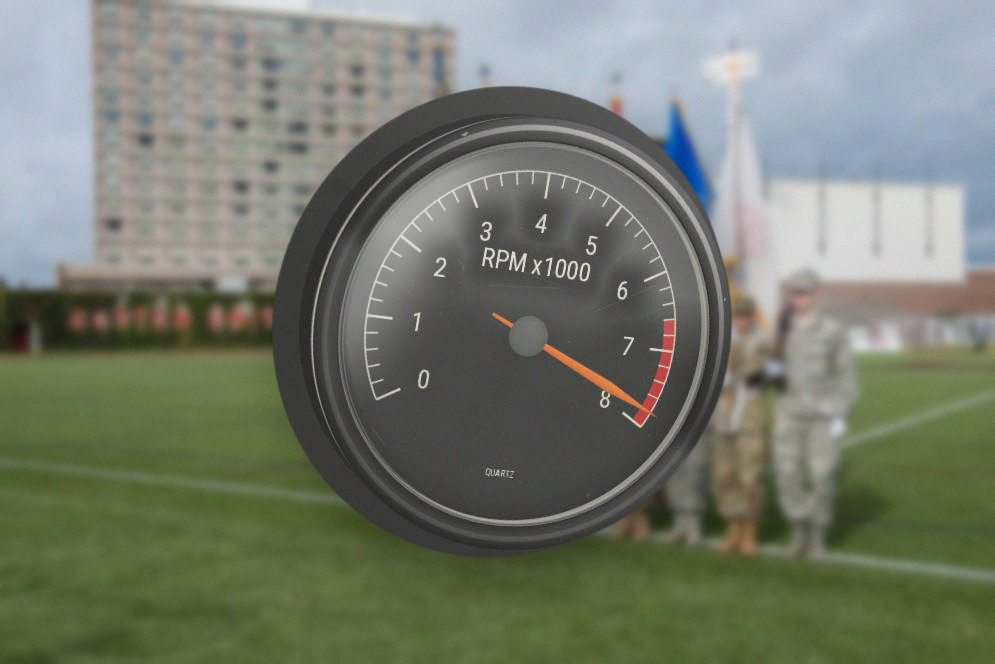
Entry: 7800; rpm
